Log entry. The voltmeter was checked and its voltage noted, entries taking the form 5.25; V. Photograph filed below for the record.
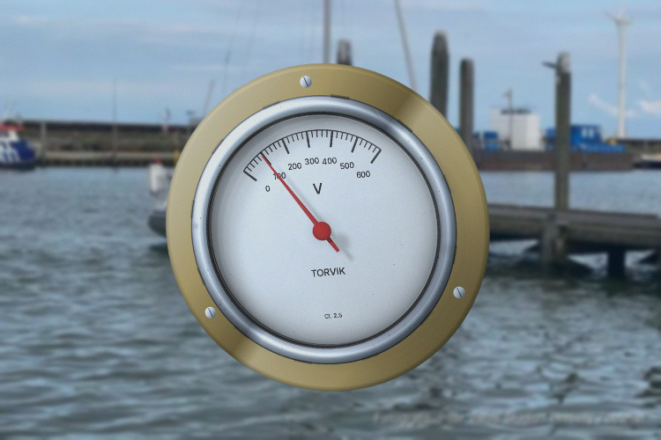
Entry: 100; V
